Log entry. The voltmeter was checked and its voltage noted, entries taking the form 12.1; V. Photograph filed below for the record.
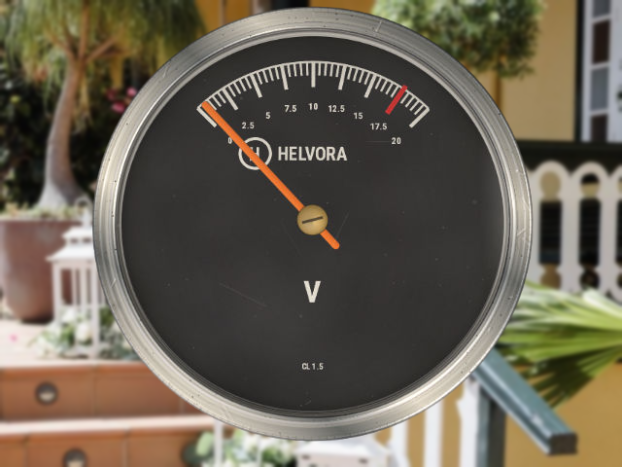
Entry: 0.5; V
